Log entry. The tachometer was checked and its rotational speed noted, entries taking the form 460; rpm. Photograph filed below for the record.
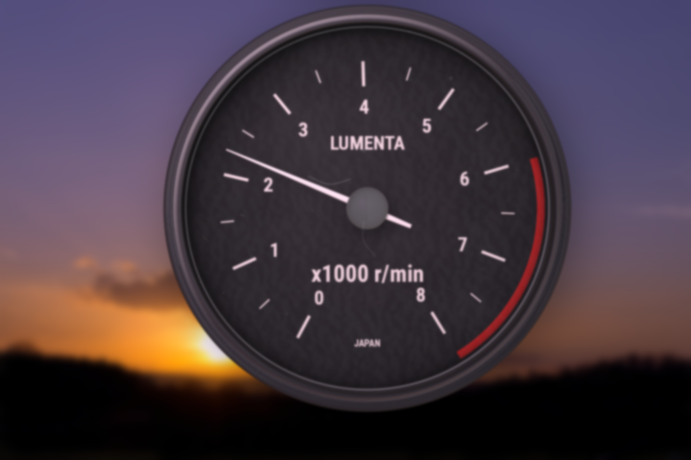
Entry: 2250; rpm
